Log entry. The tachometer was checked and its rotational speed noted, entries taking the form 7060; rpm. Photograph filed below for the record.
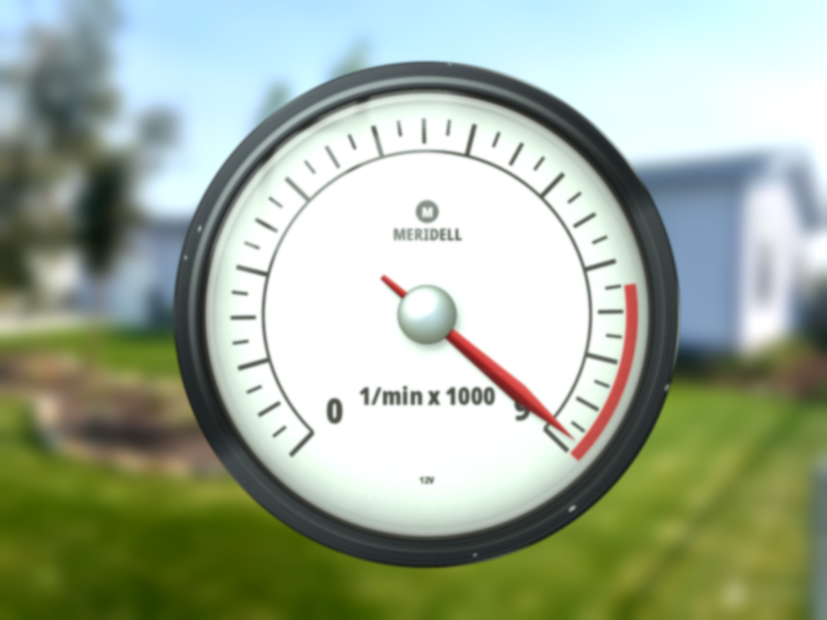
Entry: 8875; rpm
